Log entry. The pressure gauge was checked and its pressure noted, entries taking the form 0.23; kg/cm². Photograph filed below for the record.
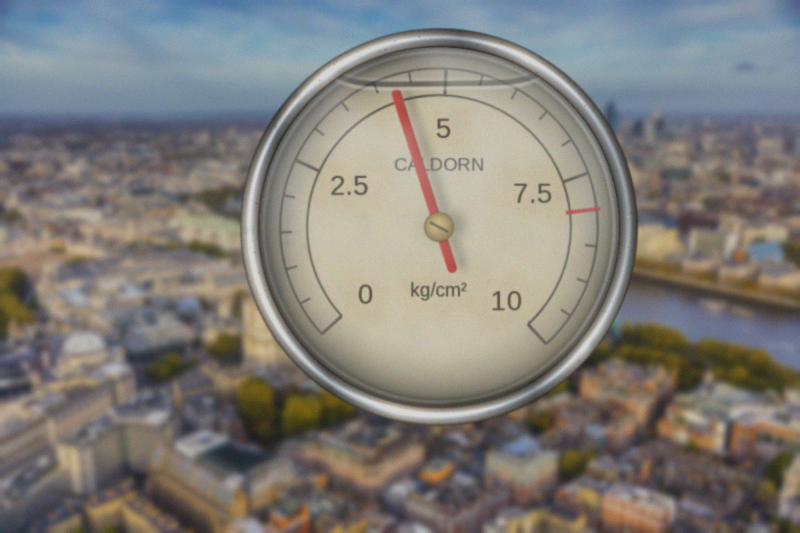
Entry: 4.25; kg/cm²
